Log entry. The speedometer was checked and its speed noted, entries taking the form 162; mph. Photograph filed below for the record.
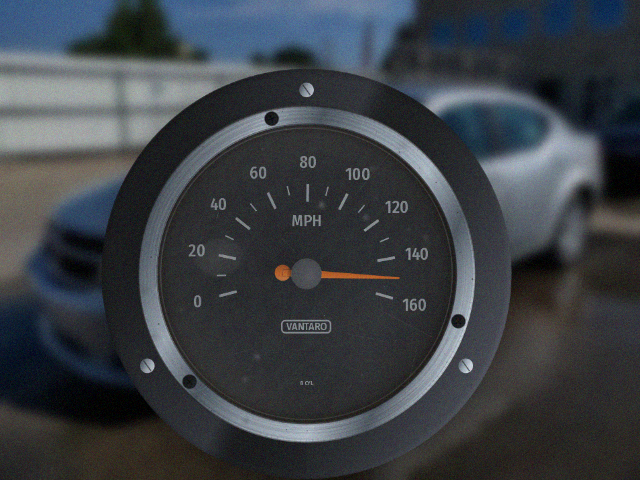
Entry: 150; mph
